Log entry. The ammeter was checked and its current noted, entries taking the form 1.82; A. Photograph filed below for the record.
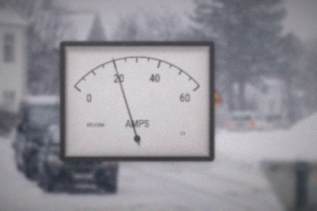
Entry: 20; A
